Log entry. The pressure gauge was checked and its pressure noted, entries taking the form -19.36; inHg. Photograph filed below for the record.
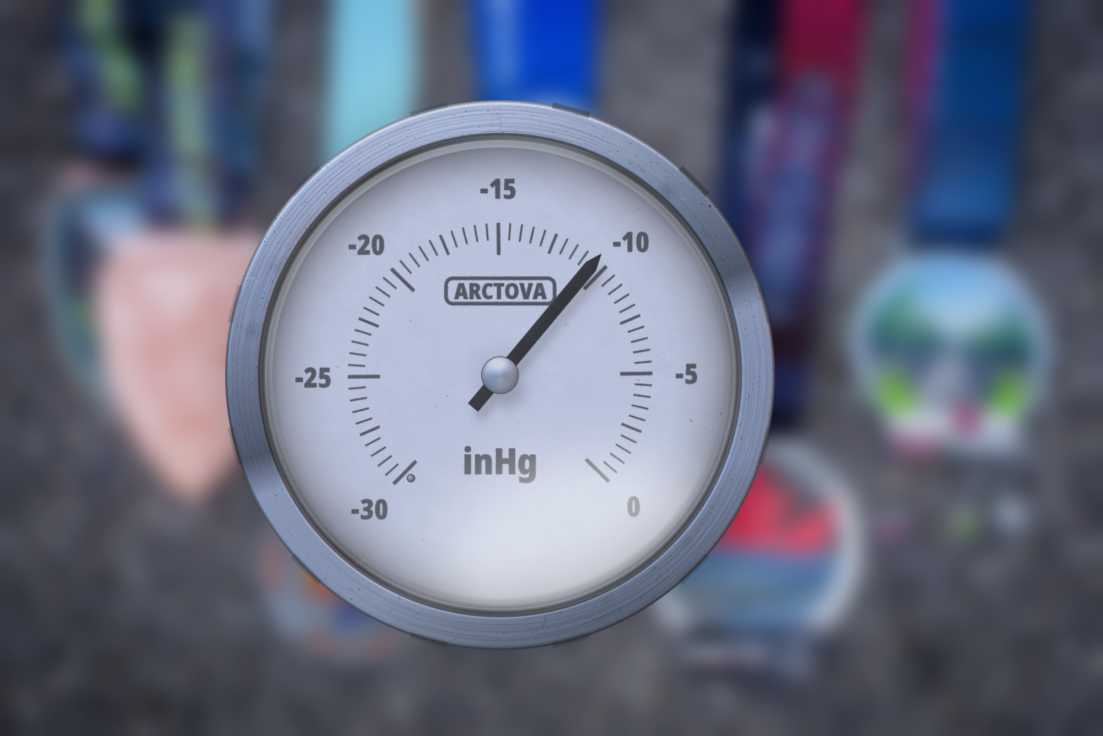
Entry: -10.5; inHg
